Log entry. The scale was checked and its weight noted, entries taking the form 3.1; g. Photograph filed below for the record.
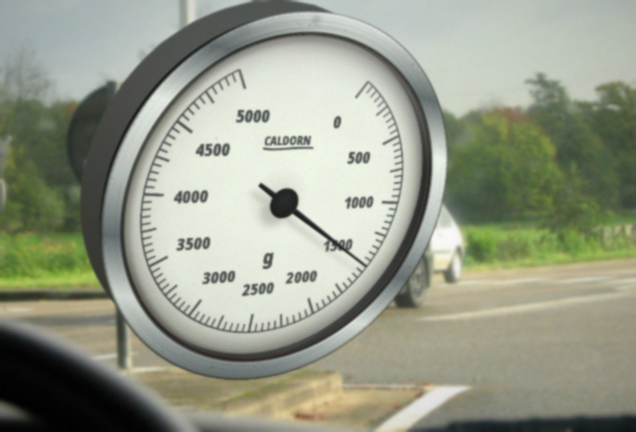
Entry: 1500; g
